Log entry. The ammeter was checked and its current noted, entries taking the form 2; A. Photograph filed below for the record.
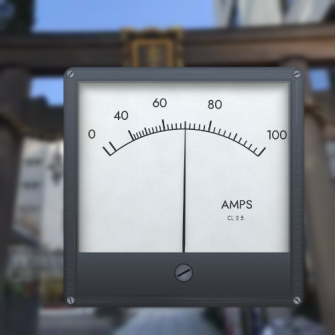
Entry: 70; A
